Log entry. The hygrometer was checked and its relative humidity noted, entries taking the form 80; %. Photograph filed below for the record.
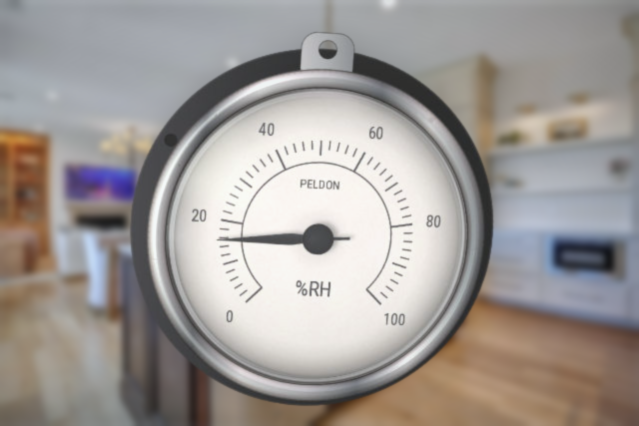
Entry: 16; %
